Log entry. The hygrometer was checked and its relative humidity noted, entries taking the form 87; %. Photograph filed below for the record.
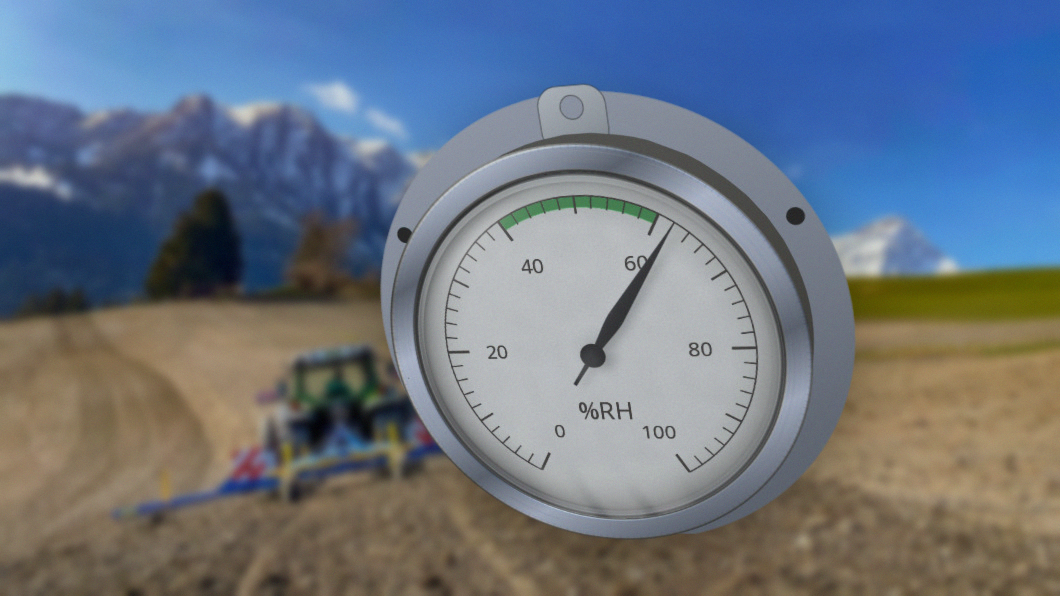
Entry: 62; %
